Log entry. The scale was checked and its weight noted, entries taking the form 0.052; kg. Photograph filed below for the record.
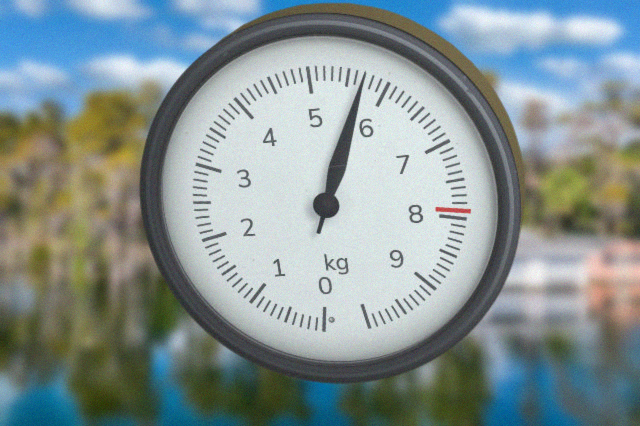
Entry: 5.7; kg
